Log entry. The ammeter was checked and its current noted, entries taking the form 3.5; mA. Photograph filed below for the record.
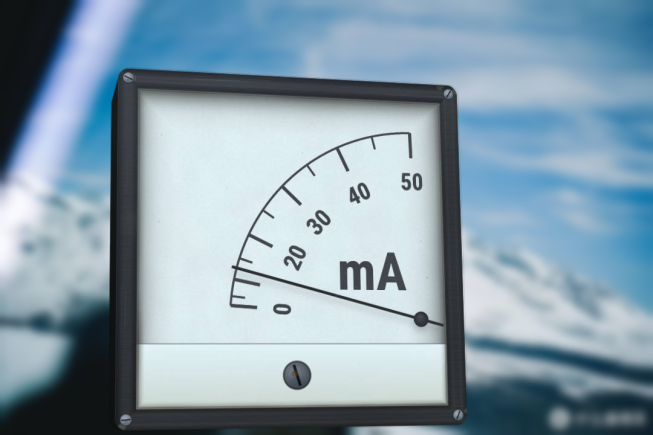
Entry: 12.5; mA
